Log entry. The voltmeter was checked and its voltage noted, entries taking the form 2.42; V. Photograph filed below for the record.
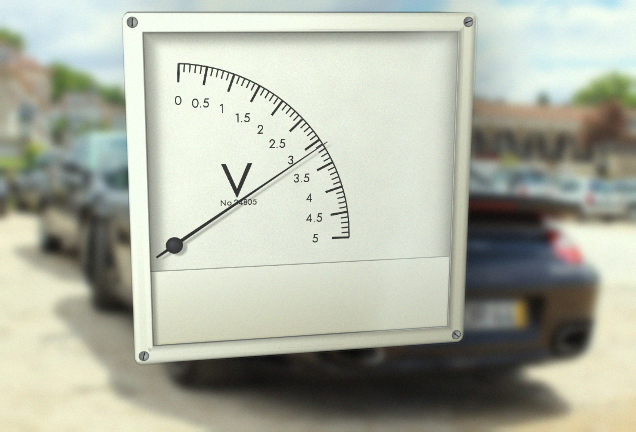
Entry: 3.1; V
